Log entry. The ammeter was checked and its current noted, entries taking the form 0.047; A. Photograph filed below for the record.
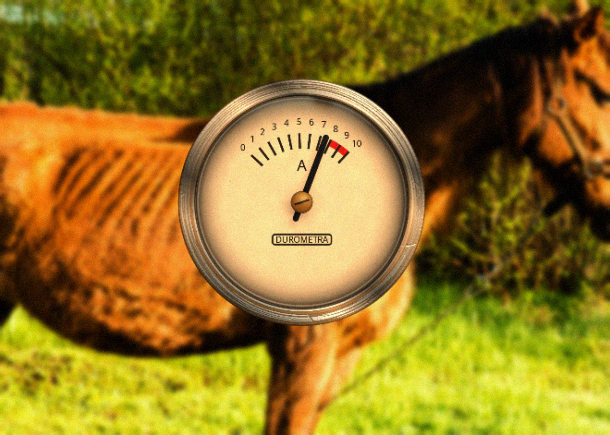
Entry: 7.5; A
